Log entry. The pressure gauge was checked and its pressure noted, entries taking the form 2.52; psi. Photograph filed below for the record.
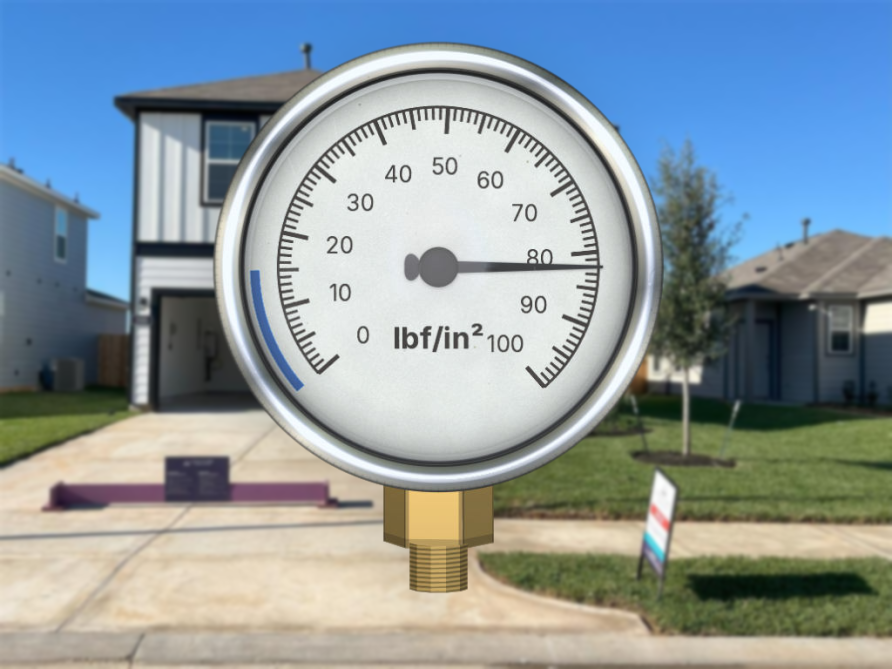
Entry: 82; psi
